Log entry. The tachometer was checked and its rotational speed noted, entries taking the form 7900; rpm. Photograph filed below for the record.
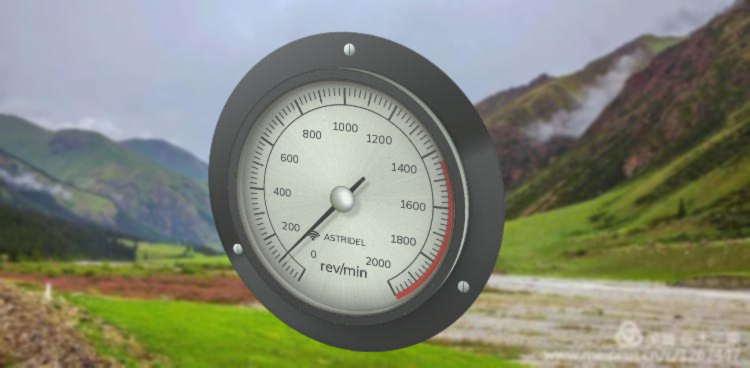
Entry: 100; rpm
